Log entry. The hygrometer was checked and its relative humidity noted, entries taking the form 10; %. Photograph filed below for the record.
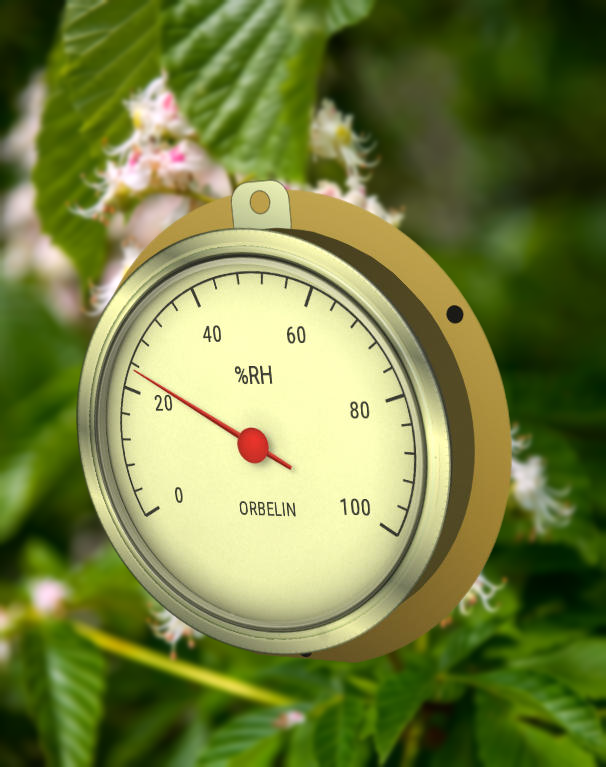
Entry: 24; %
